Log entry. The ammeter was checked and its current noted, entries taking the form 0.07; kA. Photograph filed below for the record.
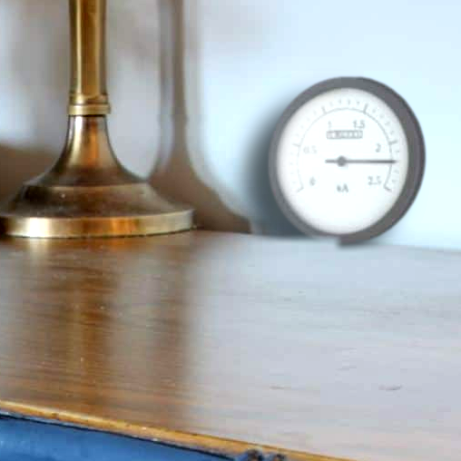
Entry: 2.2; kA
